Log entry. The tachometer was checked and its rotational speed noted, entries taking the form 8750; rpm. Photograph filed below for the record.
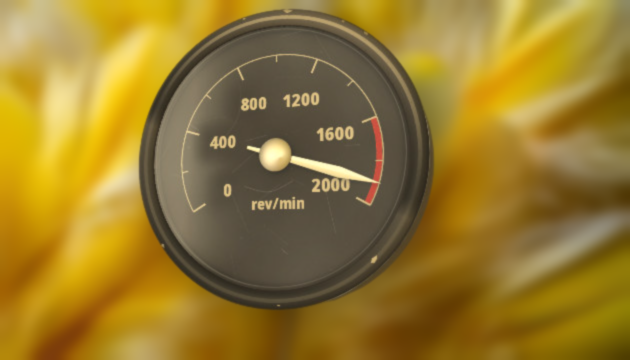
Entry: 1900; rpm
